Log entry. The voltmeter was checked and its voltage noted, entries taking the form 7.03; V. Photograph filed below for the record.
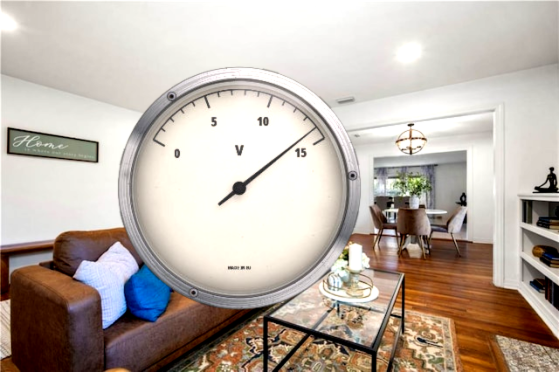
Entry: 14; V
